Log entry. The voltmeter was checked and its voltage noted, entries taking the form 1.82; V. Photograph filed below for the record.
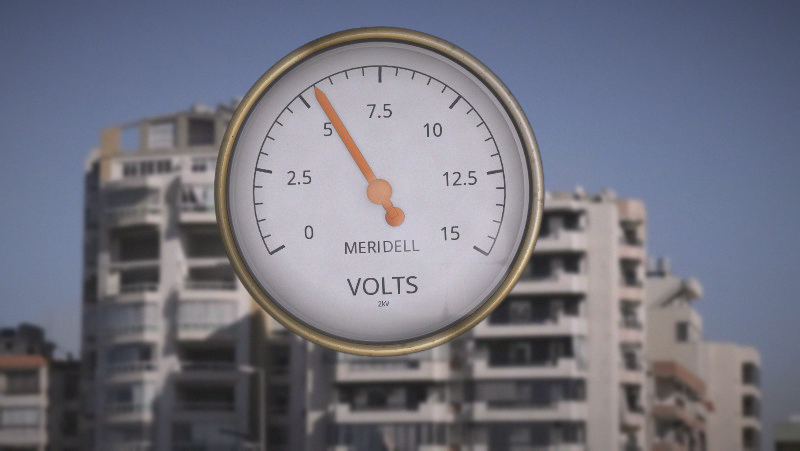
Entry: 5.5; V
